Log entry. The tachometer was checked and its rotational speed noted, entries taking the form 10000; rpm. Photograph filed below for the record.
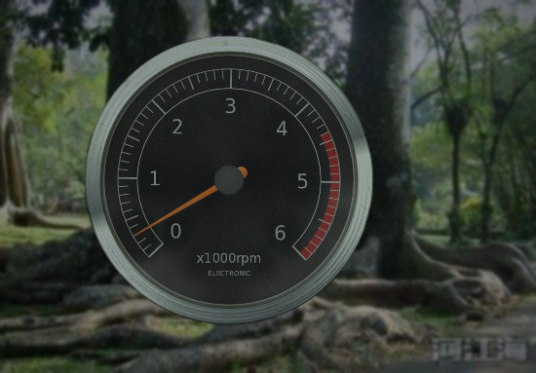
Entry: 300; rpm
